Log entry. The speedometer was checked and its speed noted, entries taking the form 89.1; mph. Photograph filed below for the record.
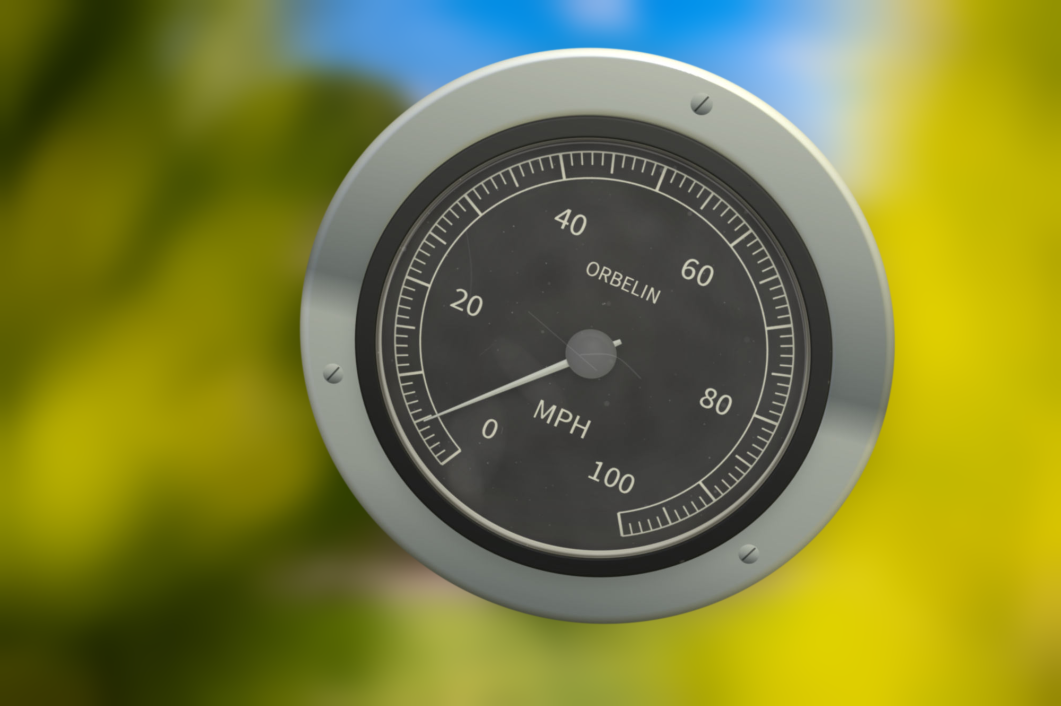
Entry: 5; mph
